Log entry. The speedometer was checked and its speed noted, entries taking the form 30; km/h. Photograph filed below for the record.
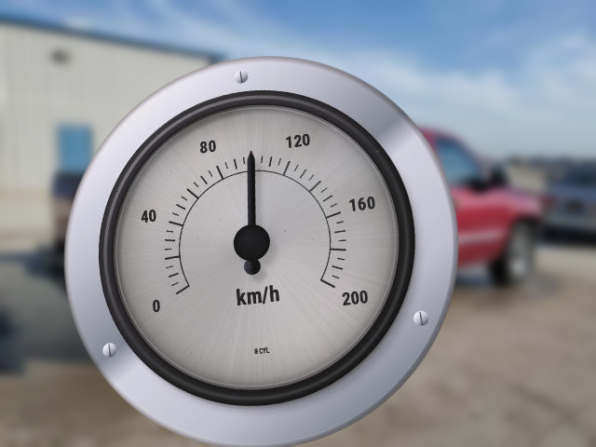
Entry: 100; km/h
